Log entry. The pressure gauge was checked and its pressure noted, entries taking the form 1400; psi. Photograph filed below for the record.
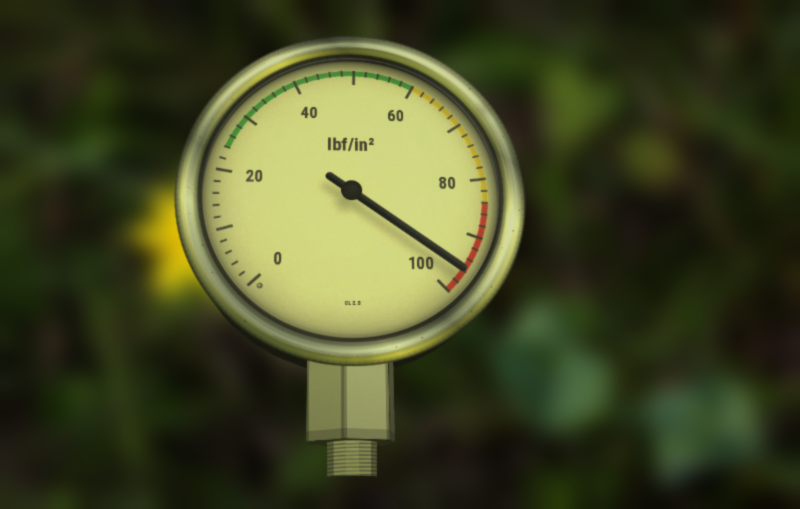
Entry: 96; psi
